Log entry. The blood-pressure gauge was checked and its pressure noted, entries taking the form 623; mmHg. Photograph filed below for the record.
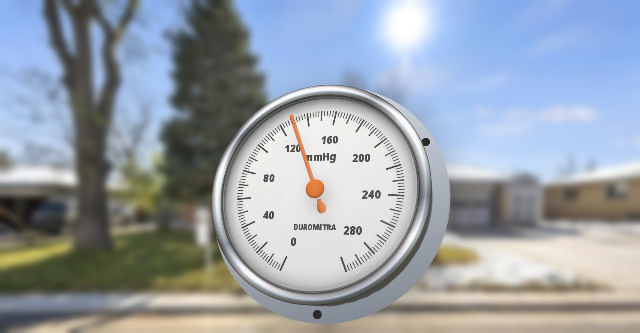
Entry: 130; mmHg
